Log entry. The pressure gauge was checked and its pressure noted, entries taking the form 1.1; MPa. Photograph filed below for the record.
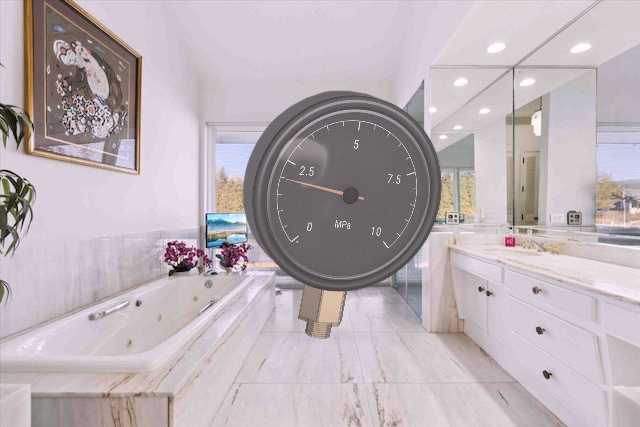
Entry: 2; MPa
